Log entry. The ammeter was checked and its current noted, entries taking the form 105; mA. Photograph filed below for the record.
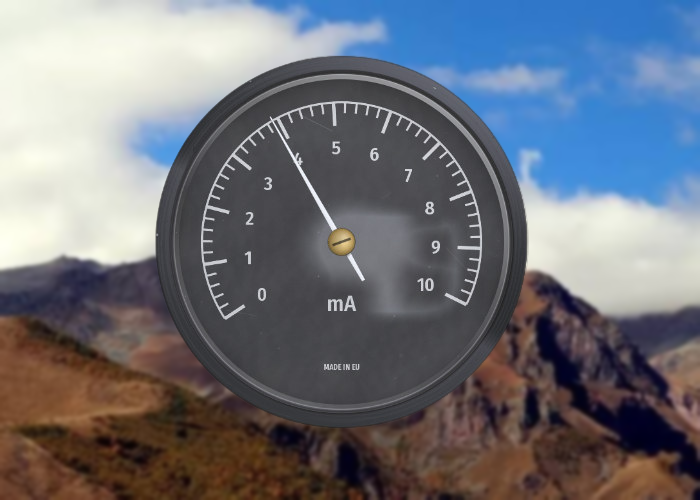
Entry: 3.9; mA
